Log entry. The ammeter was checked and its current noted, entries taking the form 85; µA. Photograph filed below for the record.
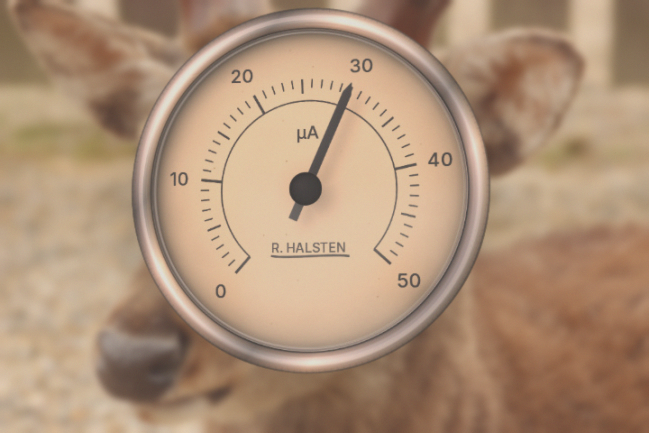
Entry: 30; µA
